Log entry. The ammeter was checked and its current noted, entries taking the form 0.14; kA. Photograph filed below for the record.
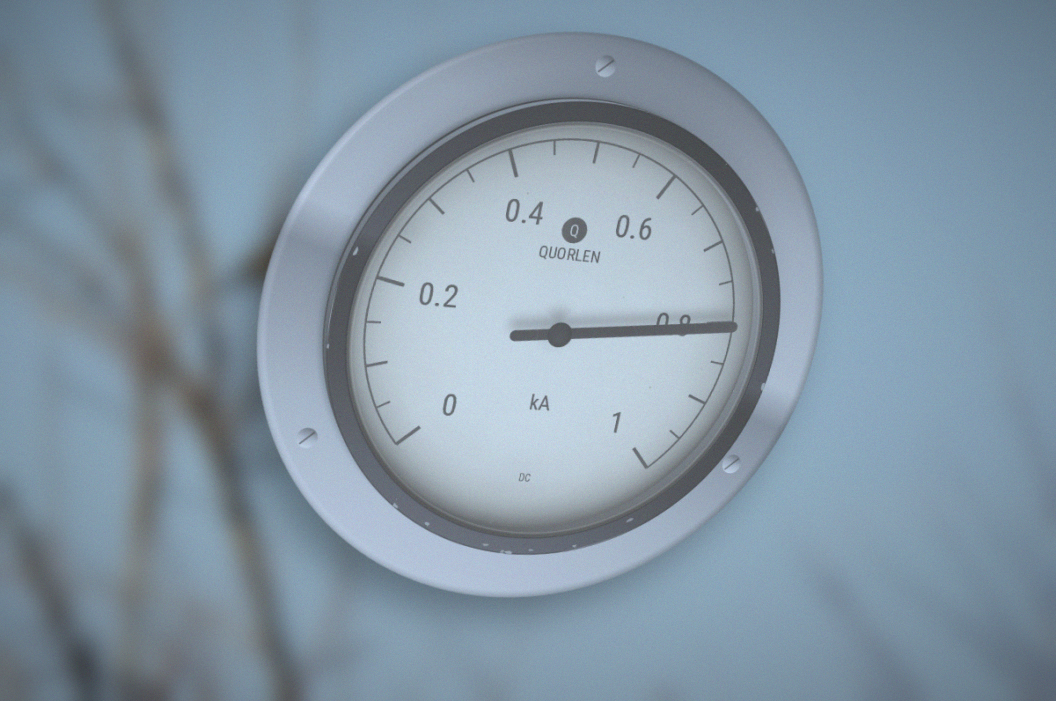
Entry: 0.8; kA
